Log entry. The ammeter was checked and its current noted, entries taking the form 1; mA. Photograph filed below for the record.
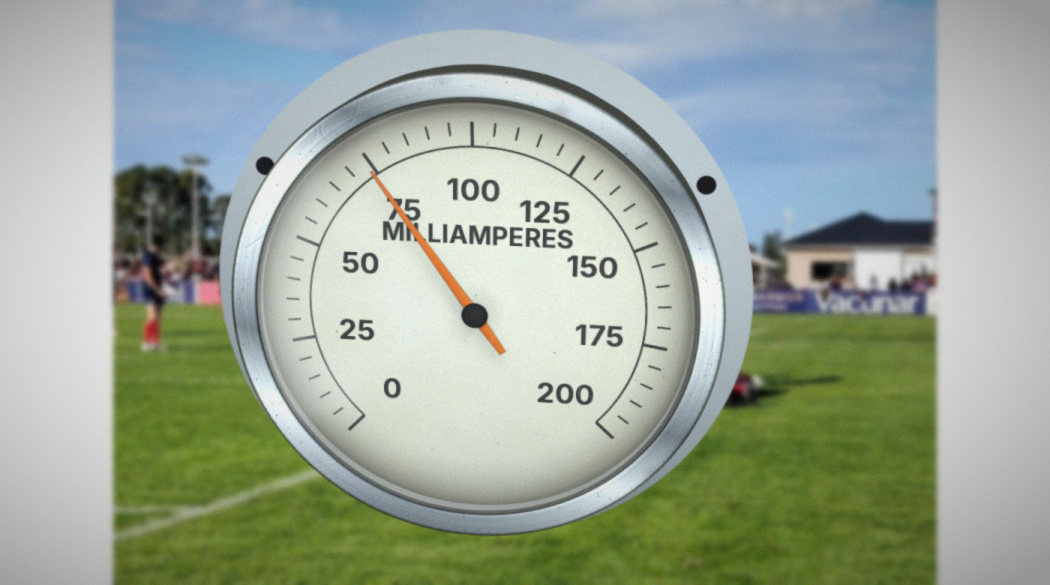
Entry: 75; mA
